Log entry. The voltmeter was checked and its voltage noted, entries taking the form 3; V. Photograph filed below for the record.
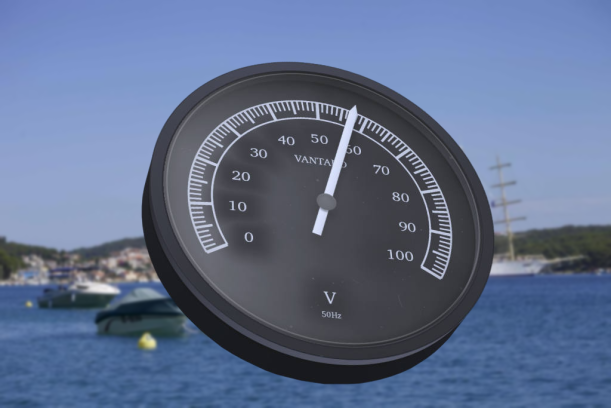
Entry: 57; V
